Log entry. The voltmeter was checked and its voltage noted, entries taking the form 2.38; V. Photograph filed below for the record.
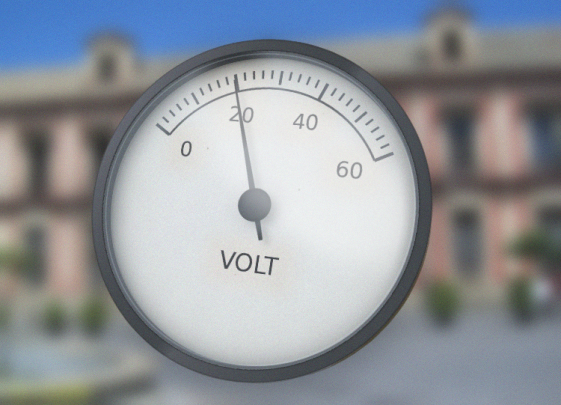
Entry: 20; V
